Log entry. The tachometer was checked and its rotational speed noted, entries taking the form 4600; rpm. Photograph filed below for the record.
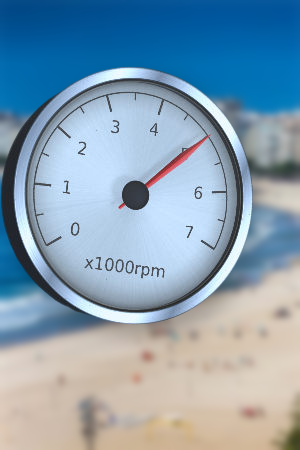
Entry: 5000; rpm
